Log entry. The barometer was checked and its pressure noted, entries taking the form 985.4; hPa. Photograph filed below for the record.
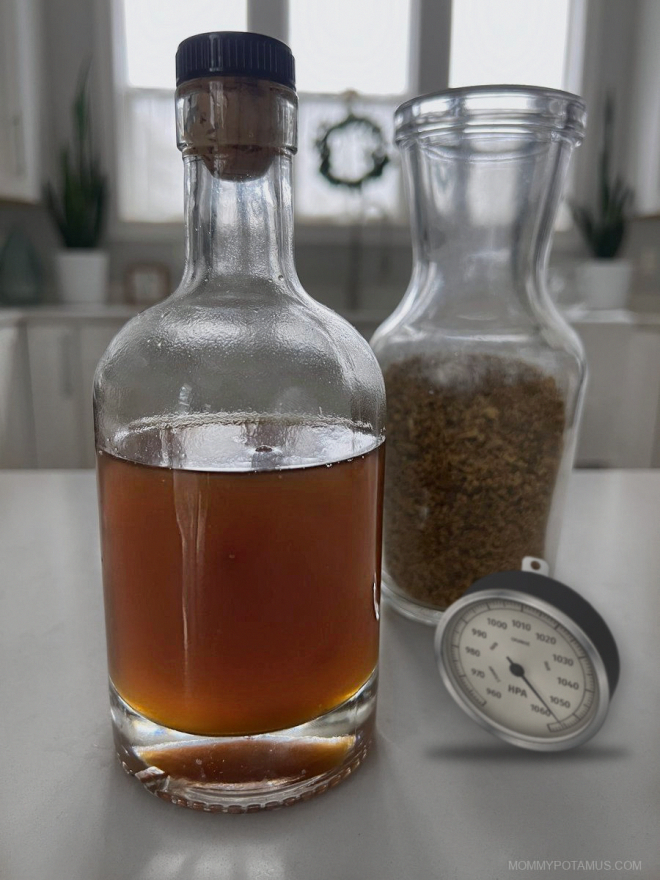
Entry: 1055; hPa
